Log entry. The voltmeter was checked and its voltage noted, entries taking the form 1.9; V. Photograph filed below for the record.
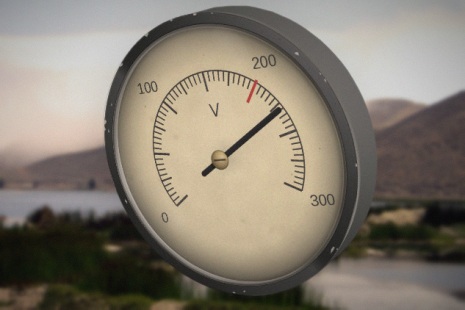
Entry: 230; V
